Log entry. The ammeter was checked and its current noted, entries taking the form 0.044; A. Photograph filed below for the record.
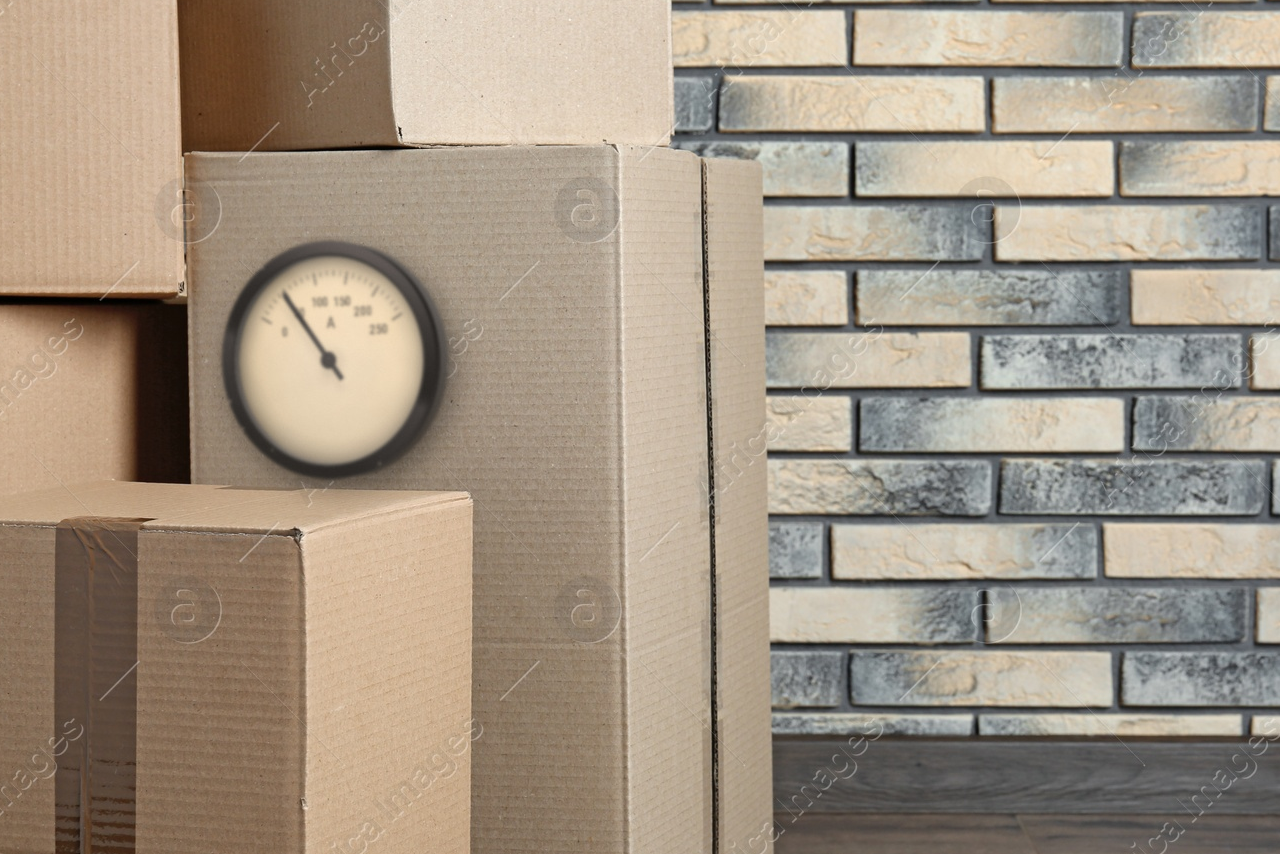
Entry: 50; A
